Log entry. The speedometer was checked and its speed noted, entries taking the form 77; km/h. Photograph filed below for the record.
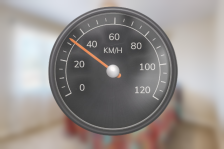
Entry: 32.5; km/h
